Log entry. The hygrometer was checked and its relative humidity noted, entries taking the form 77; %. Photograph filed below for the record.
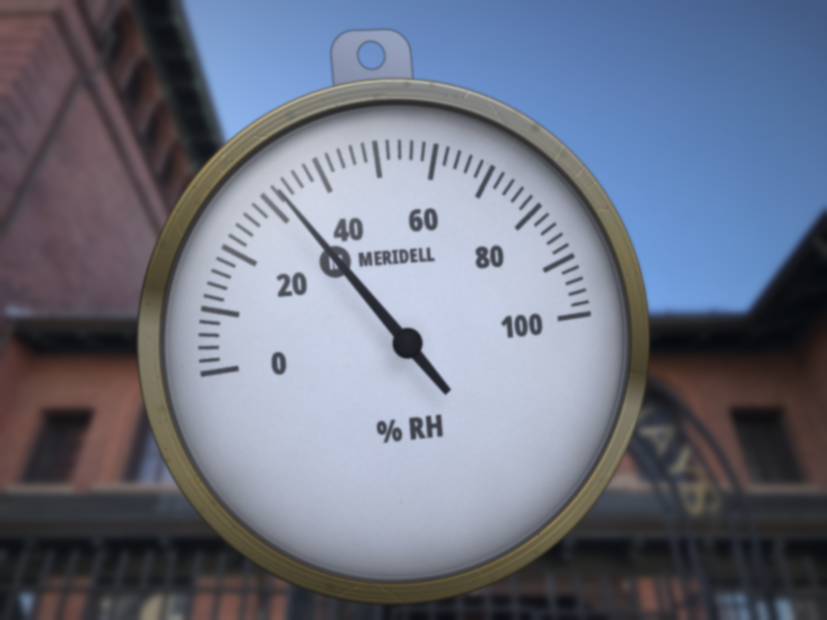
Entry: 32; %
